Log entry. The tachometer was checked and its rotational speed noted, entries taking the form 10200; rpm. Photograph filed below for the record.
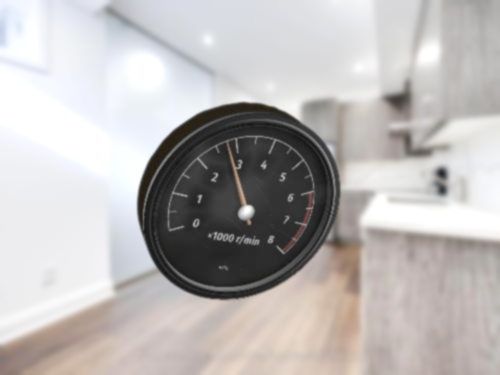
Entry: 2750; rpm
